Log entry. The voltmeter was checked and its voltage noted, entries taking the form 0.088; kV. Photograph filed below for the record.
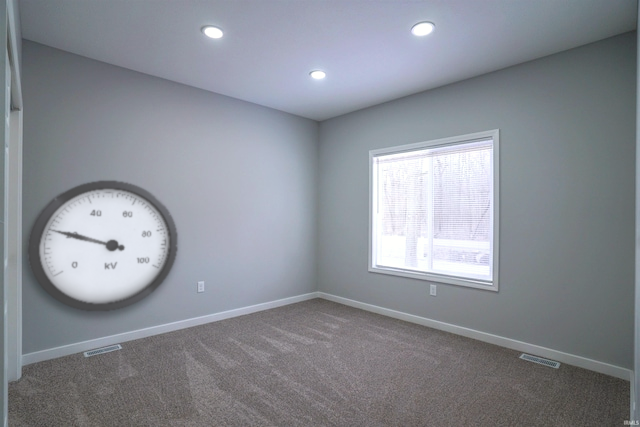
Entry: 20; kV
